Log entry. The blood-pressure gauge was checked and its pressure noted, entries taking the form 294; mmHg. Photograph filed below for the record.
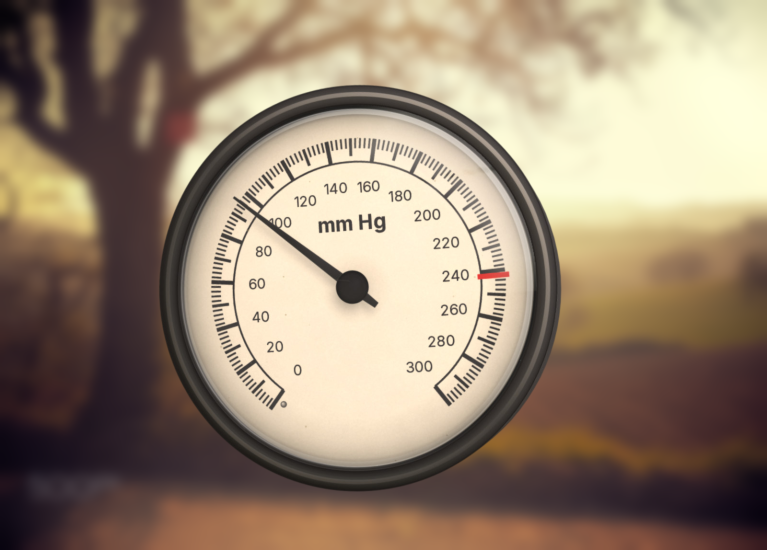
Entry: 96; mmHg
